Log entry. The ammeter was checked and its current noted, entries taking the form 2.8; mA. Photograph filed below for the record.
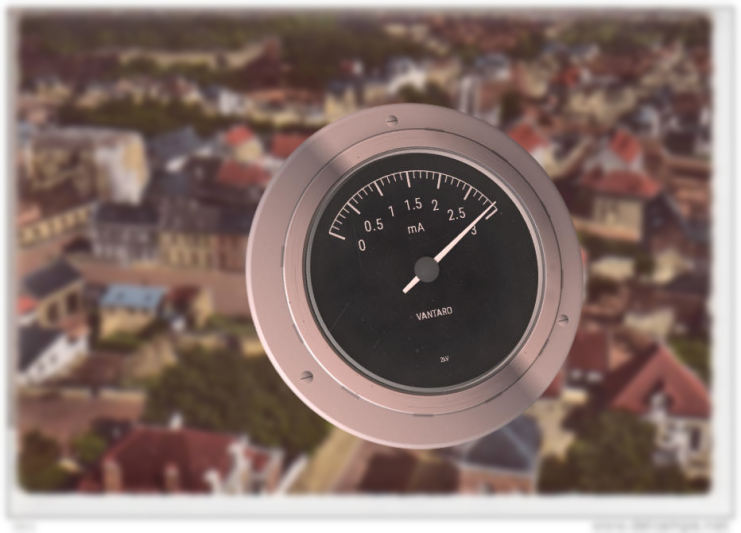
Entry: 2.9; mA
